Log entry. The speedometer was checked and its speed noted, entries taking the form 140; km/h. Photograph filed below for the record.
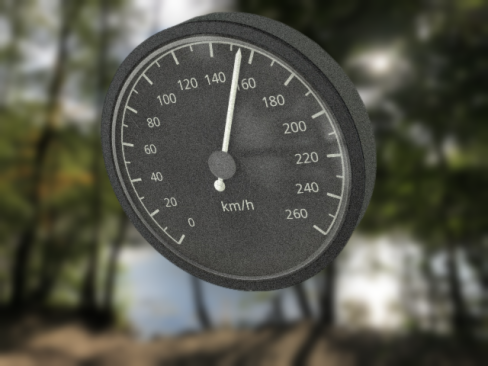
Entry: 155; km/h
